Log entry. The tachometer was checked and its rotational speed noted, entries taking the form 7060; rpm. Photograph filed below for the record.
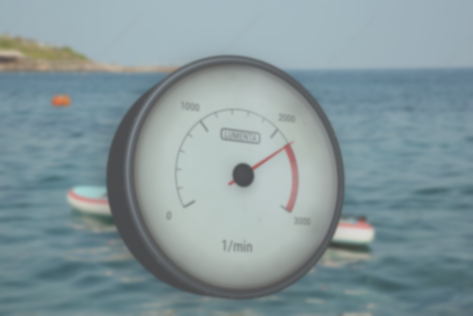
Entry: 2200; rpm
